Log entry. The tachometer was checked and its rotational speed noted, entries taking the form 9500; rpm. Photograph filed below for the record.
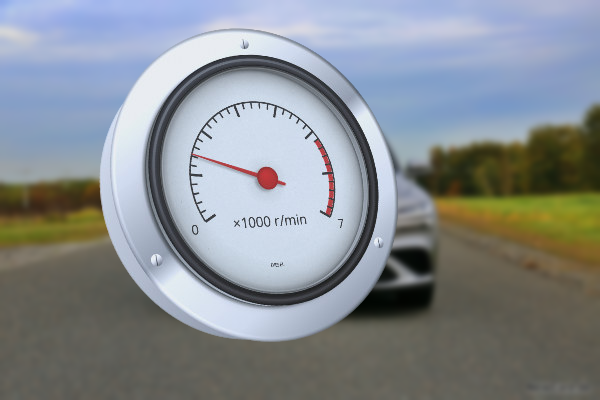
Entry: 1400; rpm
